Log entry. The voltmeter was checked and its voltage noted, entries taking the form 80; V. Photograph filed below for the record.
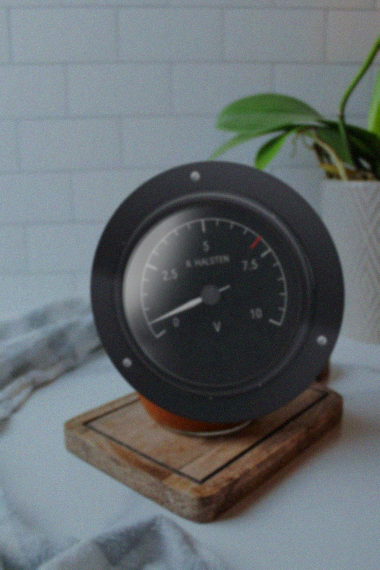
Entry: 0.5; V
